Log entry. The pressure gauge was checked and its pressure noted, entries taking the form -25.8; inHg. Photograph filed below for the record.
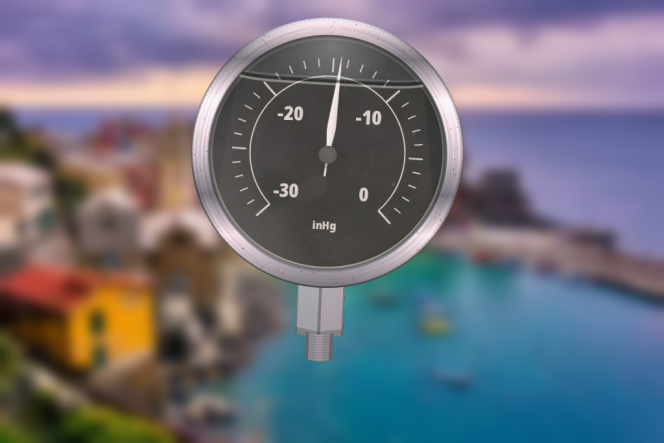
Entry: -14.5; inHg
